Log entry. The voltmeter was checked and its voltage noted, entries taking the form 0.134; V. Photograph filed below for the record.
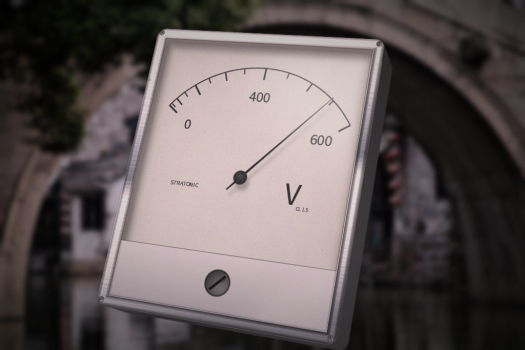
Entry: 550; V
